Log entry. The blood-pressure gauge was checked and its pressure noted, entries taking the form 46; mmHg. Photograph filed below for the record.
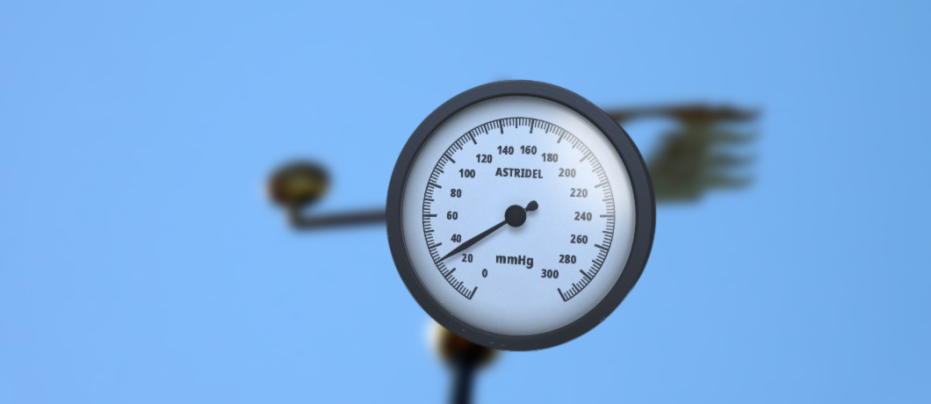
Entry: 30; mmHg
